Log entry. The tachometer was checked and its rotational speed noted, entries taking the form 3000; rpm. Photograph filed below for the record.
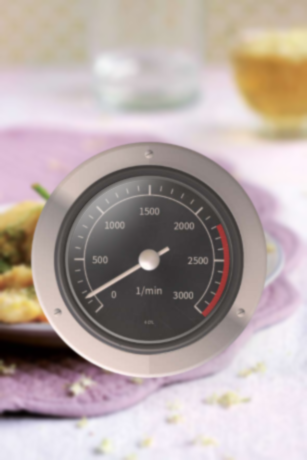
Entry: 150; rpm
